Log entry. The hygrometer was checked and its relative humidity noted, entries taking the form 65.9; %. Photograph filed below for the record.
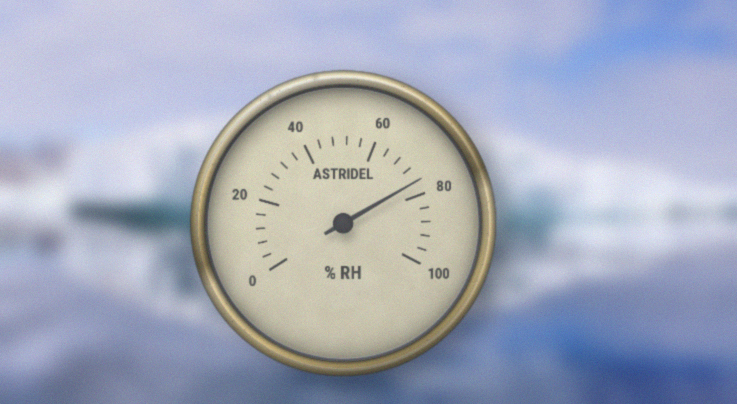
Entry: 76; %
